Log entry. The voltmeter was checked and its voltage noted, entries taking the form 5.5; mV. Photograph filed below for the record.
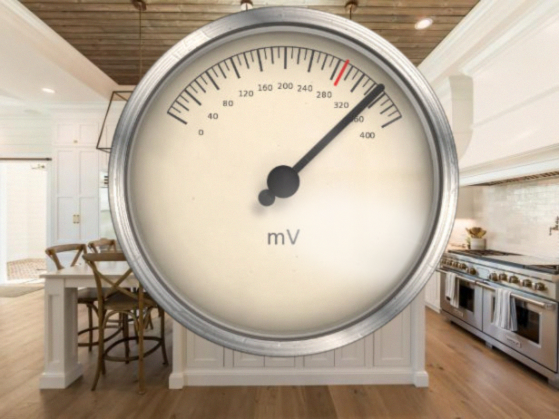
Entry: 350; mV
